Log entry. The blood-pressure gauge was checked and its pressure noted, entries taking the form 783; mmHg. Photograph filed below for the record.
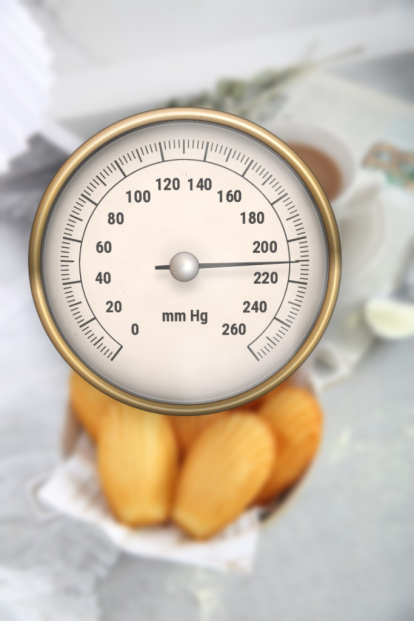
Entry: 210; mmHg
